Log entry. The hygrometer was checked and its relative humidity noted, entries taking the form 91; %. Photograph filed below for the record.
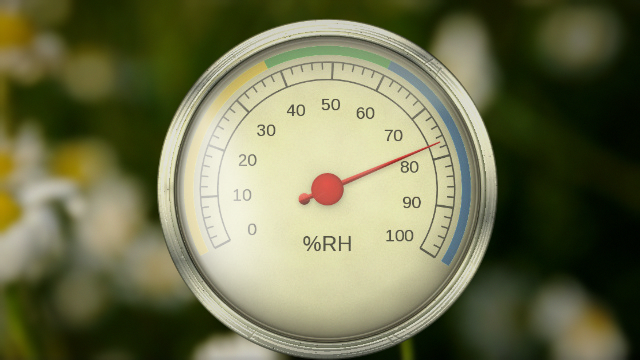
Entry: 77; %
